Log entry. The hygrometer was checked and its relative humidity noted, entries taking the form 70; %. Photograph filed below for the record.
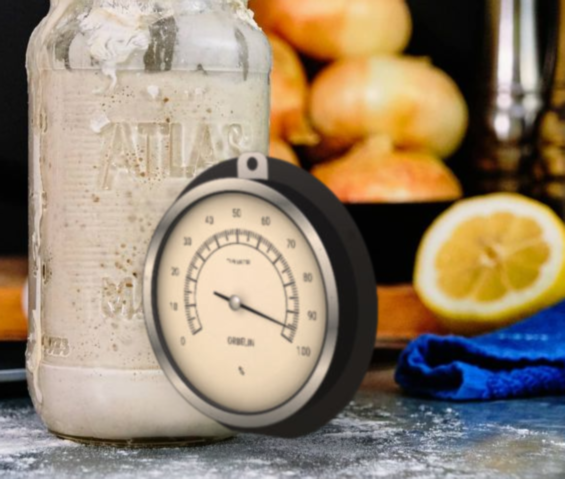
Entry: 95; %
